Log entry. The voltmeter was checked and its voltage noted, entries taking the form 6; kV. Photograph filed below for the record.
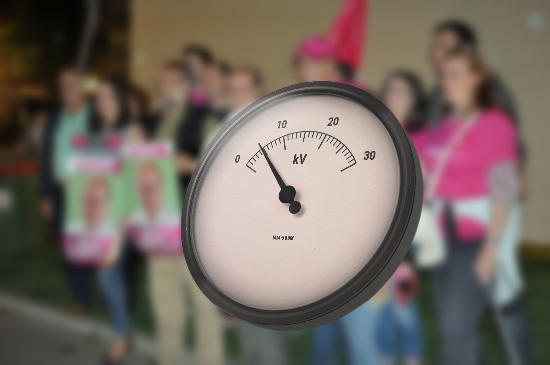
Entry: 5; kV
